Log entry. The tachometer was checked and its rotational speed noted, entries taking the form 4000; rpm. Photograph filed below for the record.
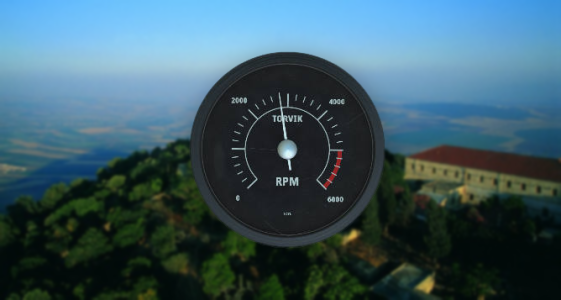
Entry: 2800; rpm
